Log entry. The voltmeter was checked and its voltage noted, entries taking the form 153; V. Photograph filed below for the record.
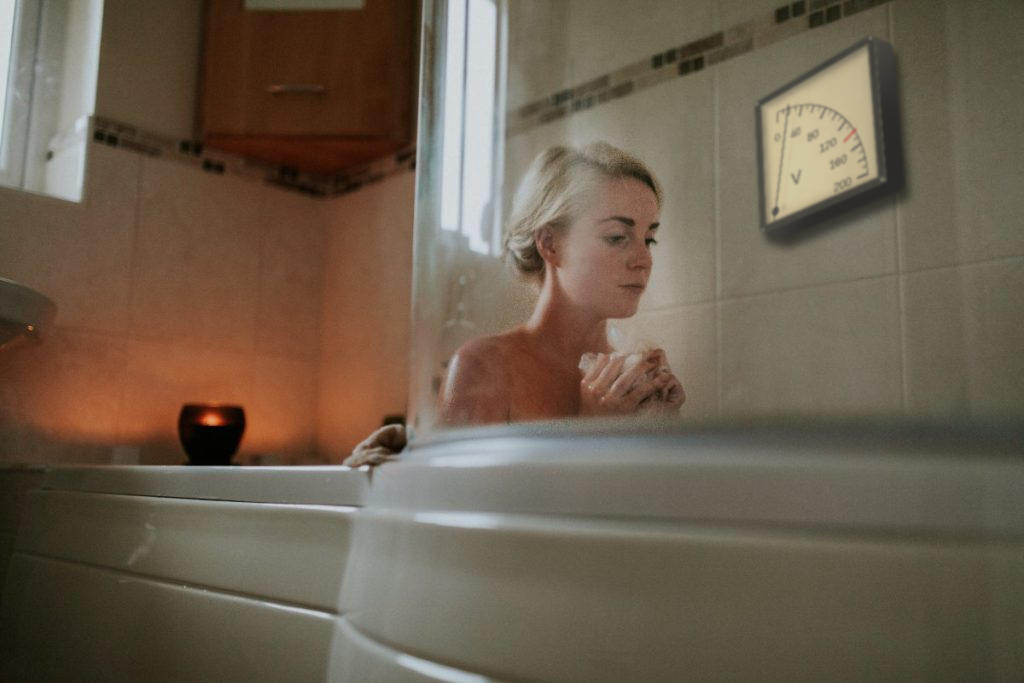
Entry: 20; V
